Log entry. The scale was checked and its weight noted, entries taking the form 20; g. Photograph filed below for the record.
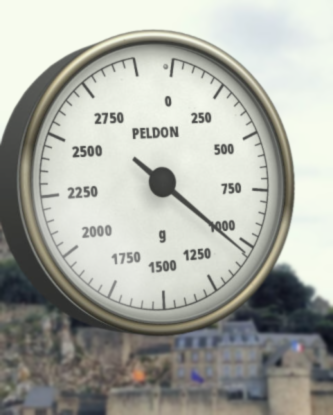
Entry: 1050; g
